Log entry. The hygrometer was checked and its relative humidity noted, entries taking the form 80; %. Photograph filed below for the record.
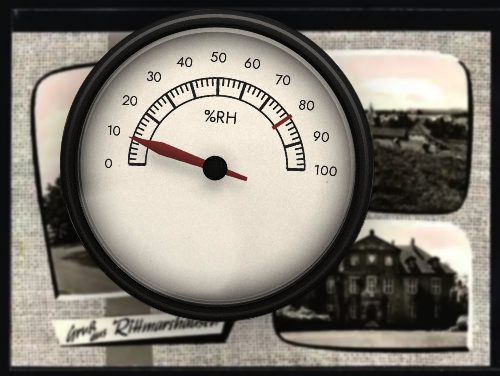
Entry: 10; %
